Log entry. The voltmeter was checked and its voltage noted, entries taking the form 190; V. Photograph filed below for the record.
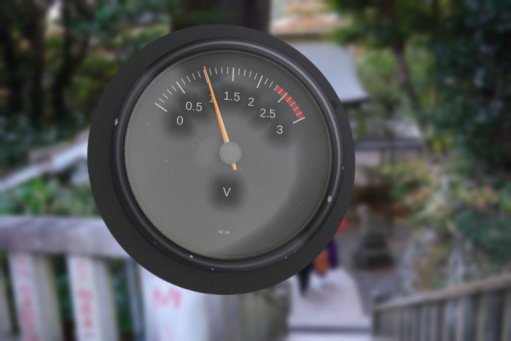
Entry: 1; V
